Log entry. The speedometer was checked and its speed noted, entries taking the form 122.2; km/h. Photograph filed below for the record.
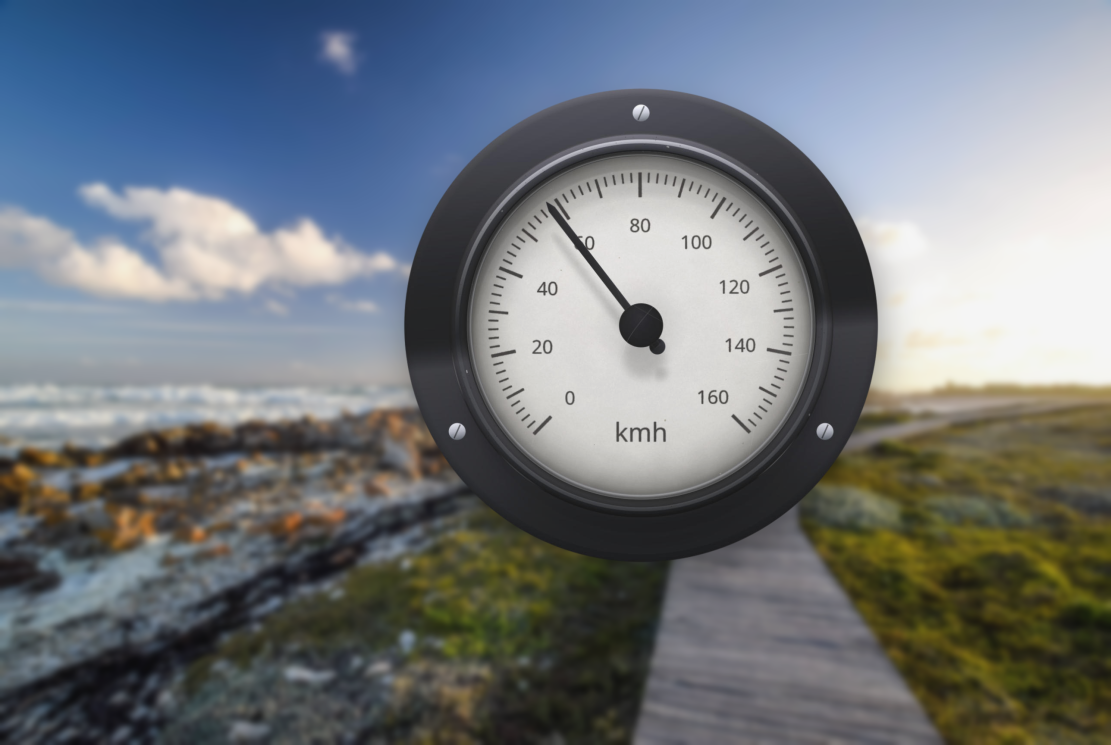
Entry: 58; km/h
